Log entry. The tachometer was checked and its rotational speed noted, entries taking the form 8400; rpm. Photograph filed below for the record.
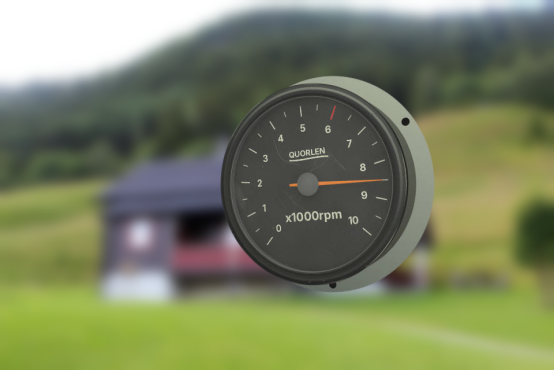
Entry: 8500; rpm
